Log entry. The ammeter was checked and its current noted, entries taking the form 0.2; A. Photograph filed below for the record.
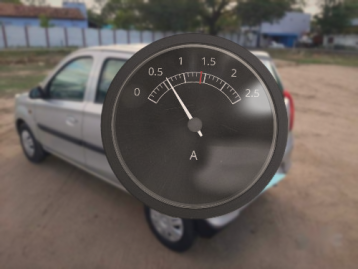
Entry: 0.6; A
